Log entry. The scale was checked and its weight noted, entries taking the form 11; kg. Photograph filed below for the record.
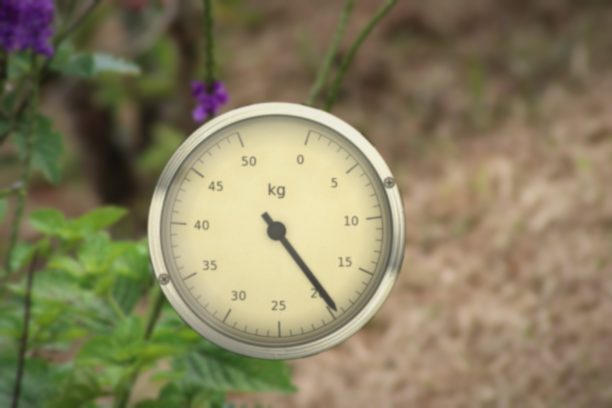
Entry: 19.5; kg
